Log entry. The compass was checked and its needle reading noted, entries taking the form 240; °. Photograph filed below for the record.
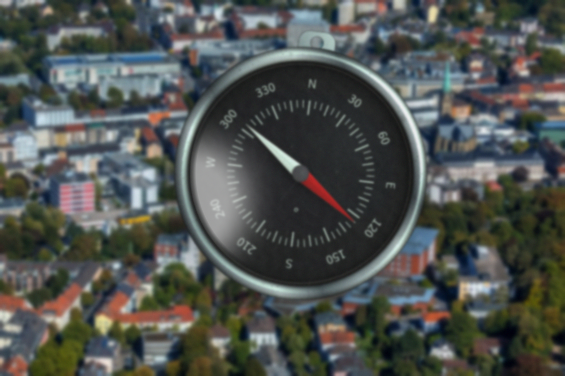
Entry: 125; °
